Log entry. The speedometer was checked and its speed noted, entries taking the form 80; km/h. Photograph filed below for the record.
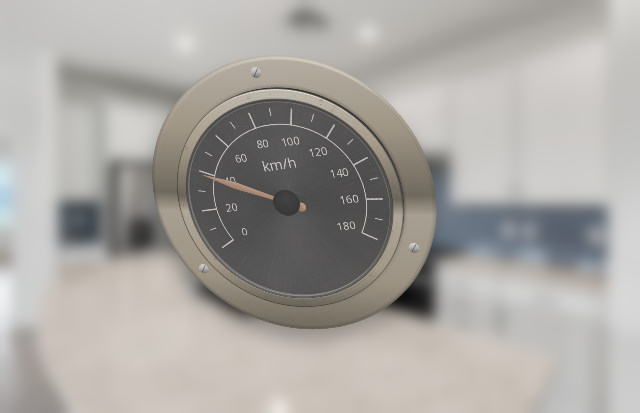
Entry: 40; km/h
